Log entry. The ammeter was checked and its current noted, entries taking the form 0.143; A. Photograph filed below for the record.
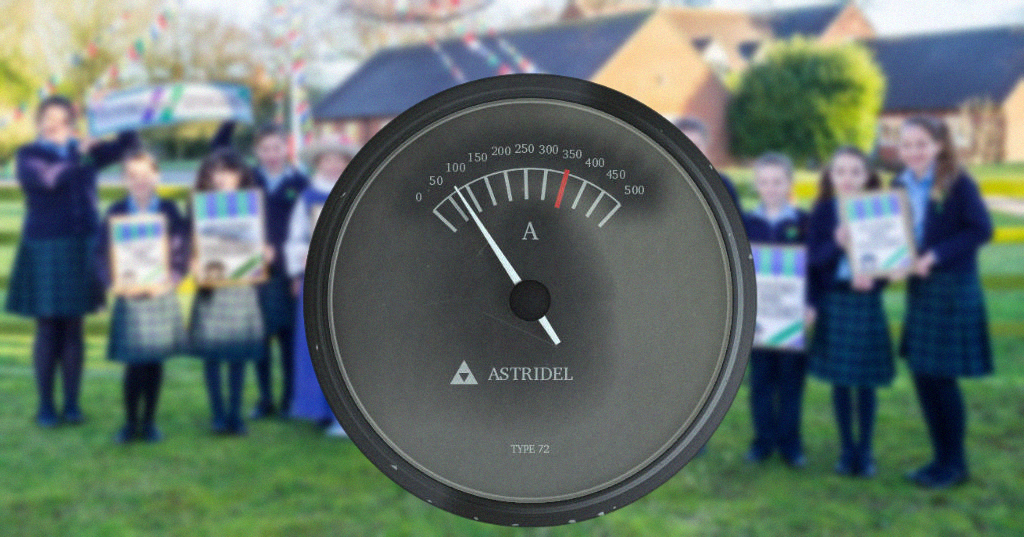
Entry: 75; A
